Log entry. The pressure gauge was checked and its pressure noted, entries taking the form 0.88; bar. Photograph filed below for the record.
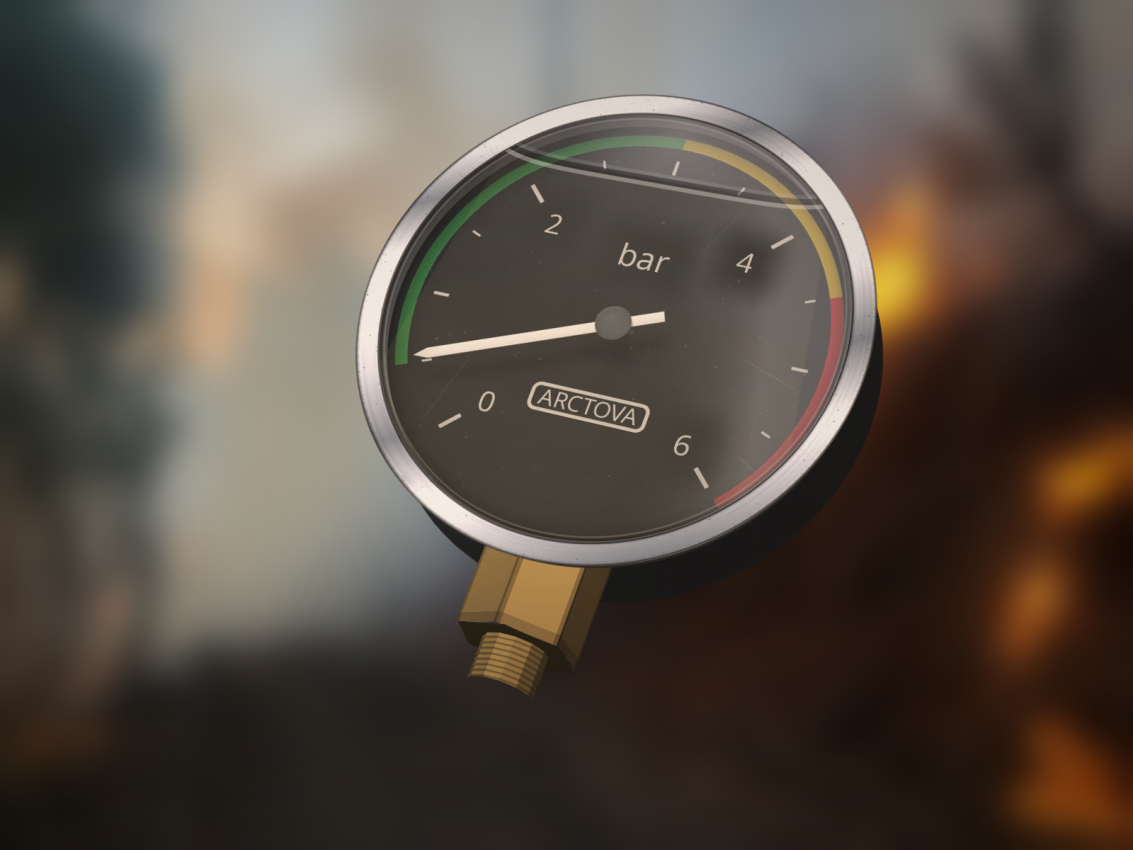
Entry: 0.5; bar
